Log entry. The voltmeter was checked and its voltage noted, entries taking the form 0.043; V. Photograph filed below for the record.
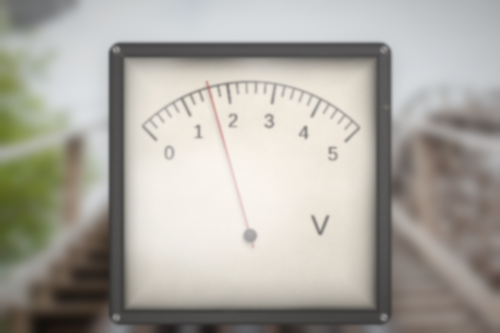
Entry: 1.6; V
